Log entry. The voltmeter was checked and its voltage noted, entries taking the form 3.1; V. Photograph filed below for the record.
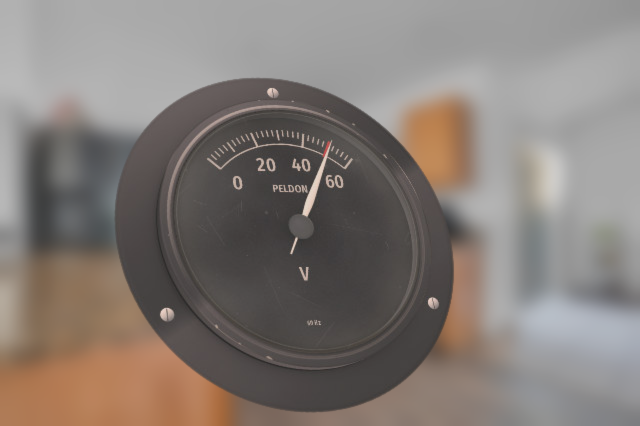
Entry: 50; V
